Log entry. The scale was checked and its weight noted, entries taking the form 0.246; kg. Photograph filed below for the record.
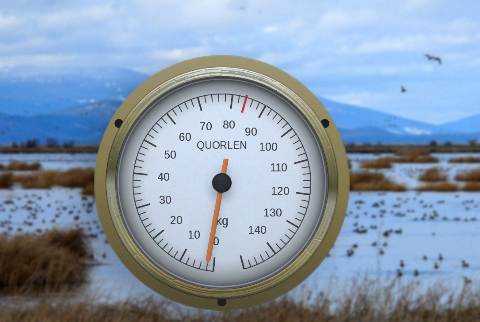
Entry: 2; kg
